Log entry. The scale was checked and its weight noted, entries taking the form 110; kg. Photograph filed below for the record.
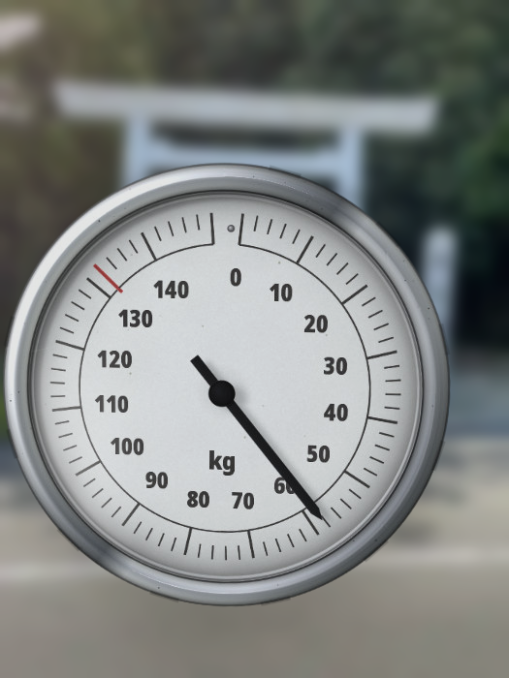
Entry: 58; kg
